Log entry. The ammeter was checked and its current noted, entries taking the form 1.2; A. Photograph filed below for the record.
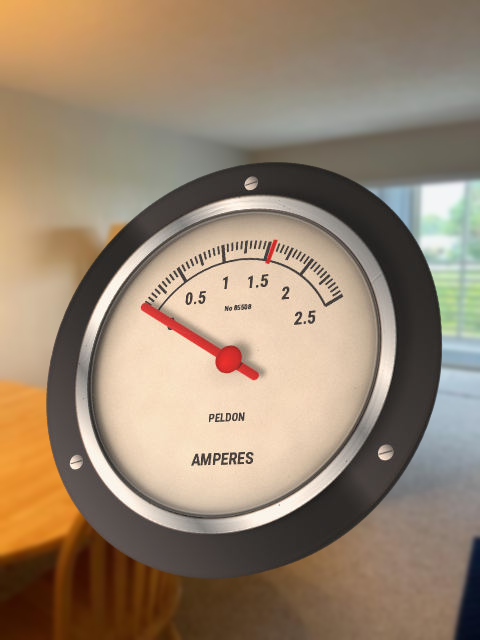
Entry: 0; A
